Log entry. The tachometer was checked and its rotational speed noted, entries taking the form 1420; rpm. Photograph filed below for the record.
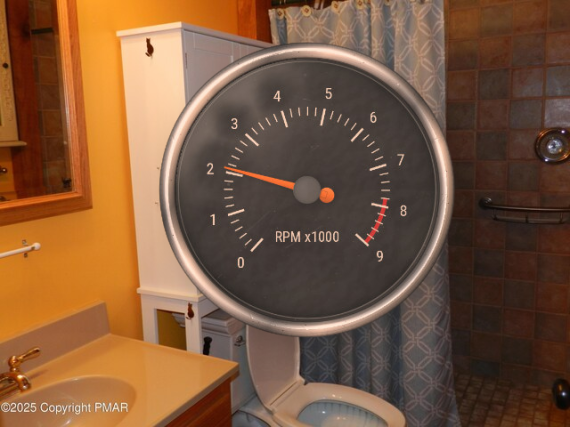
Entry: 2100; rpm
